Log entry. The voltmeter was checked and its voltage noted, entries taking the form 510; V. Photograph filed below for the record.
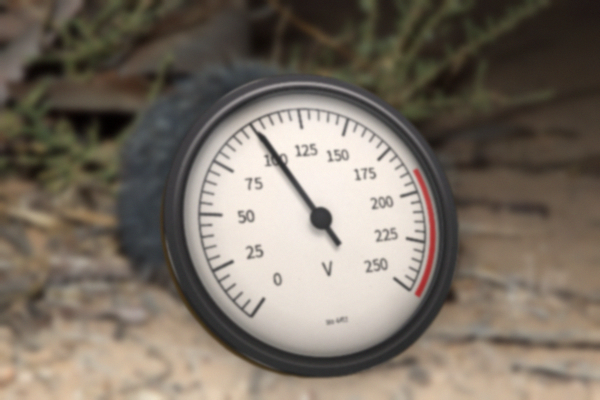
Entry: 100; V
